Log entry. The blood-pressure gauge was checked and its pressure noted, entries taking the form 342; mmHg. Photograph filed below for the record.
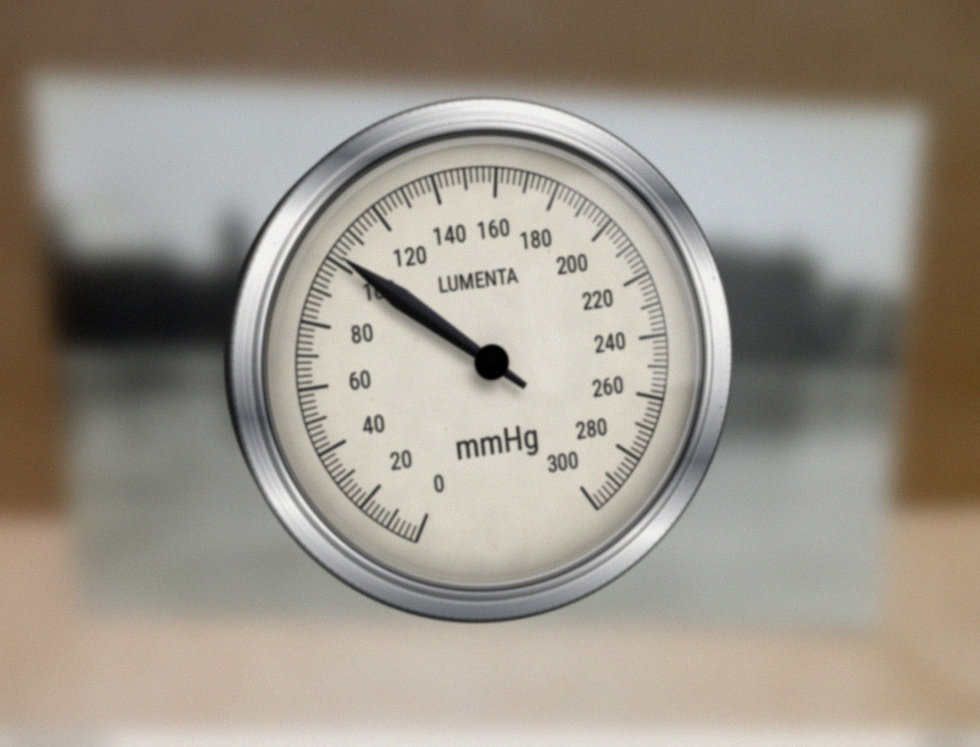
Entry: 102; mmHg
